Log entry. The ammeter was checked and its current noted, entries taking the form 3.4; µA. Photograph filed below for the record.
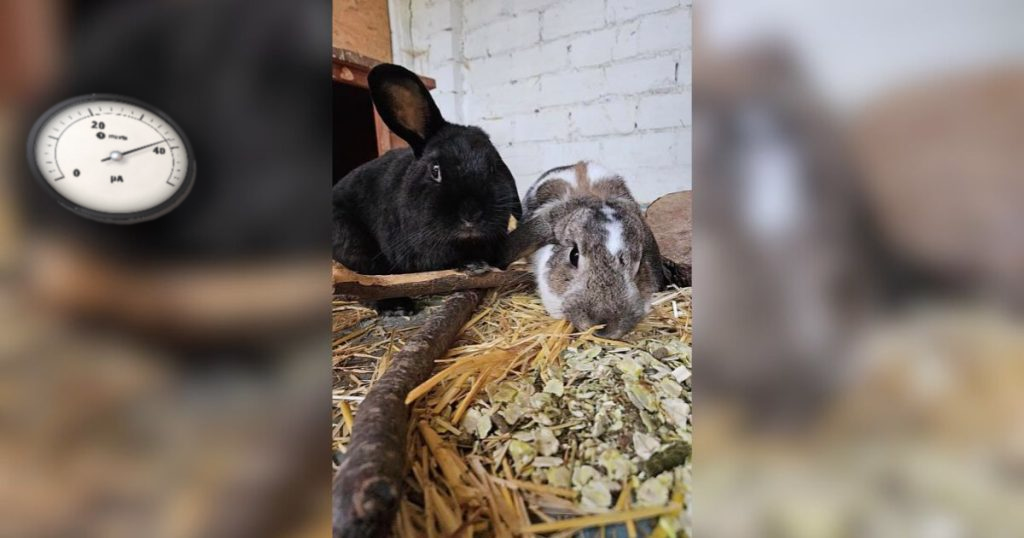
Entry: 38; µA
